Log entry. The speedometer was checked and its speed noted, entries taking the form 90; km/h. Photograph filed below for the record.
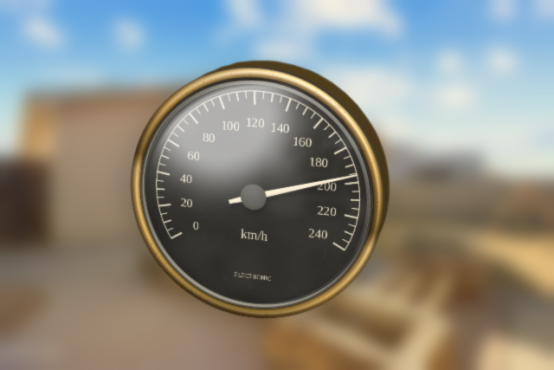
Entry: 195; km/h
